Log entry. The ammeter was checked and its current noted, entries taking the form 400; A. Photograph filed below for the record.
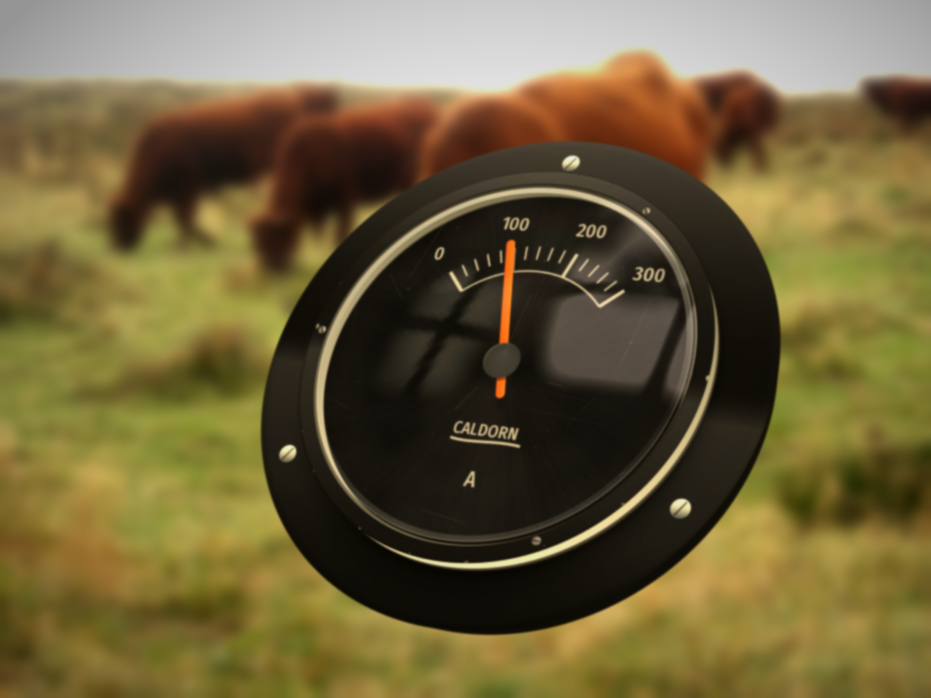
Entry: 100; A
